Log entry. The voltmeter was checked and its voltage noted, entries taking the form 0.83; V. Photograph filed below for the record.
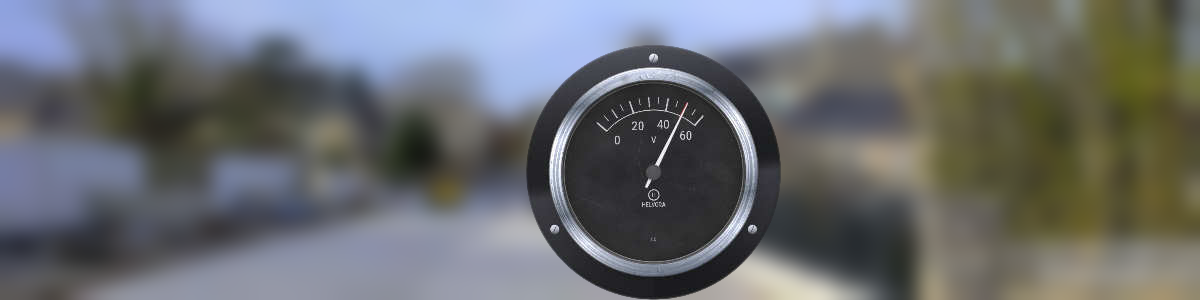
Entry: 50; V
